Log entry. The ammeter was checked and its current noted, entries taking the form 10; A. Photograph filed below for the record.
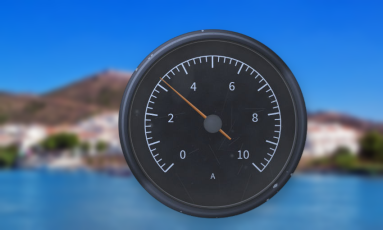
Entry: 3.2; A
